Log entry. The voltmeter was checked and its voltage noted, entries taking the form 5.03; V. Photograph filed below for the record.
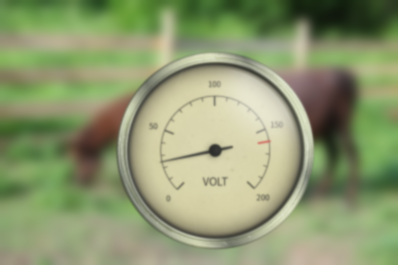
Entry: 25; V
